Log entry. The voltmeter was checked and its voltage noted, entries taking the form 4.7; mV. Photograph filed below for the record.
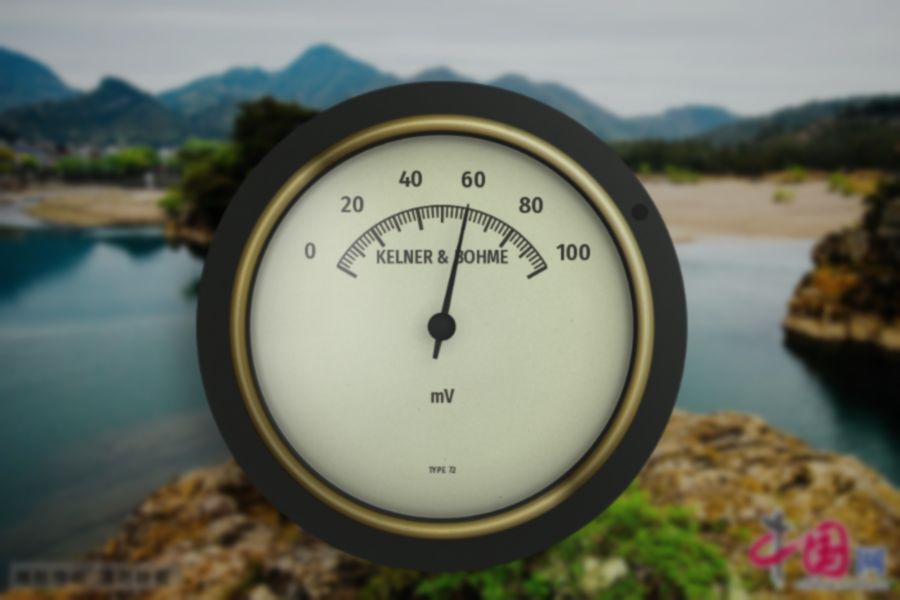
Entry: 60; mV
